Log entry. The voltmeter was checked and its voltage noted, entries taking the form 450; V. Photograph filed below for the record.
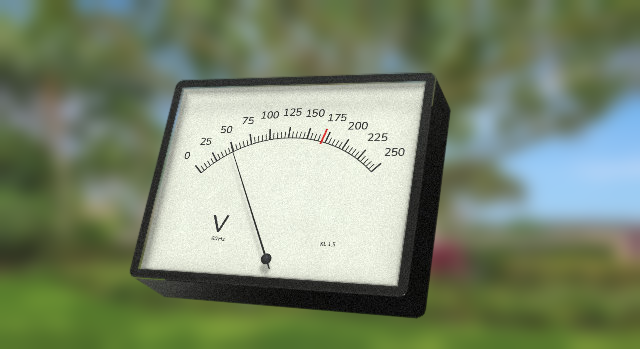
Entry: 50; V
